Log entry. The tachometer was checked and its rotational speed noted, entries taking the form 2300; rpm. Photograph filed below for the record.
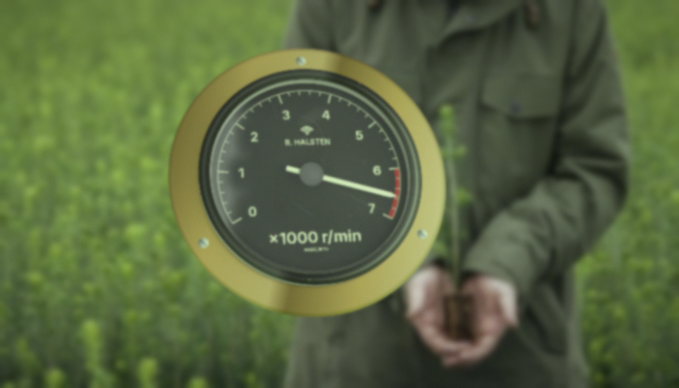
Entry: 6600; rpm
